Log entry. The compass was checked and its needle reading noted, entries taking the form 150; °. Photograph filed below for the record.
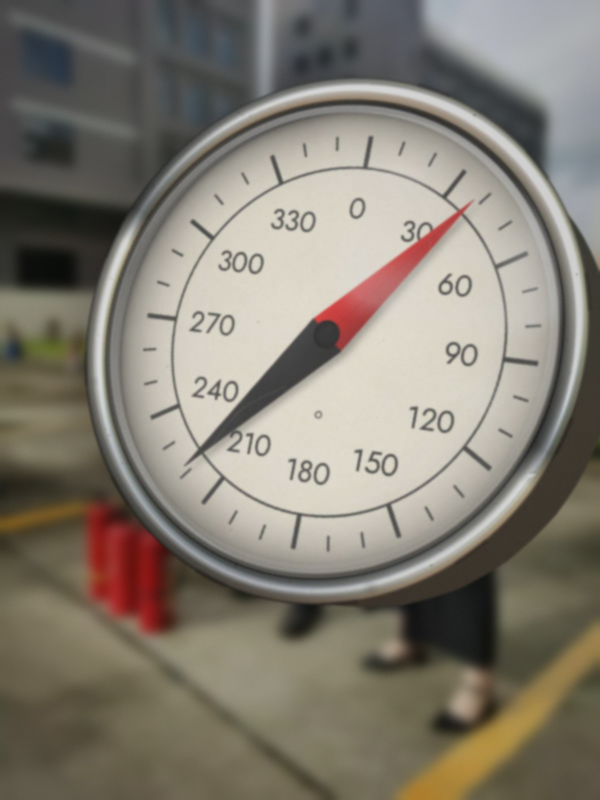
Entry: 40; °
